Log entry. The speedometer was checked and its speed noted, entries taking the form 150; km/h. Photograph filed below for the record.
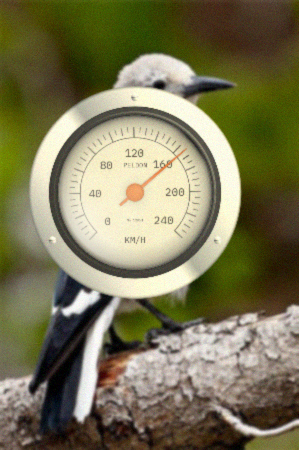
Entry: 165; km/h
